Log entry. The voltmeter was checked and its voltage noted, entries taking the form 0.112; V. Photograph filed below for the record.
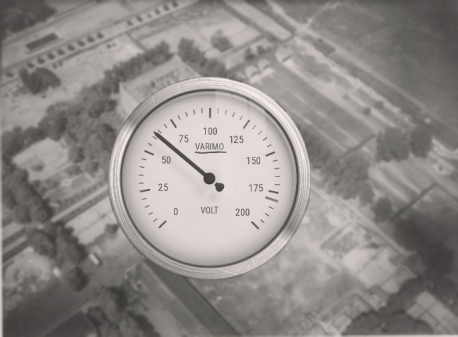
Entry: 62.5; V
